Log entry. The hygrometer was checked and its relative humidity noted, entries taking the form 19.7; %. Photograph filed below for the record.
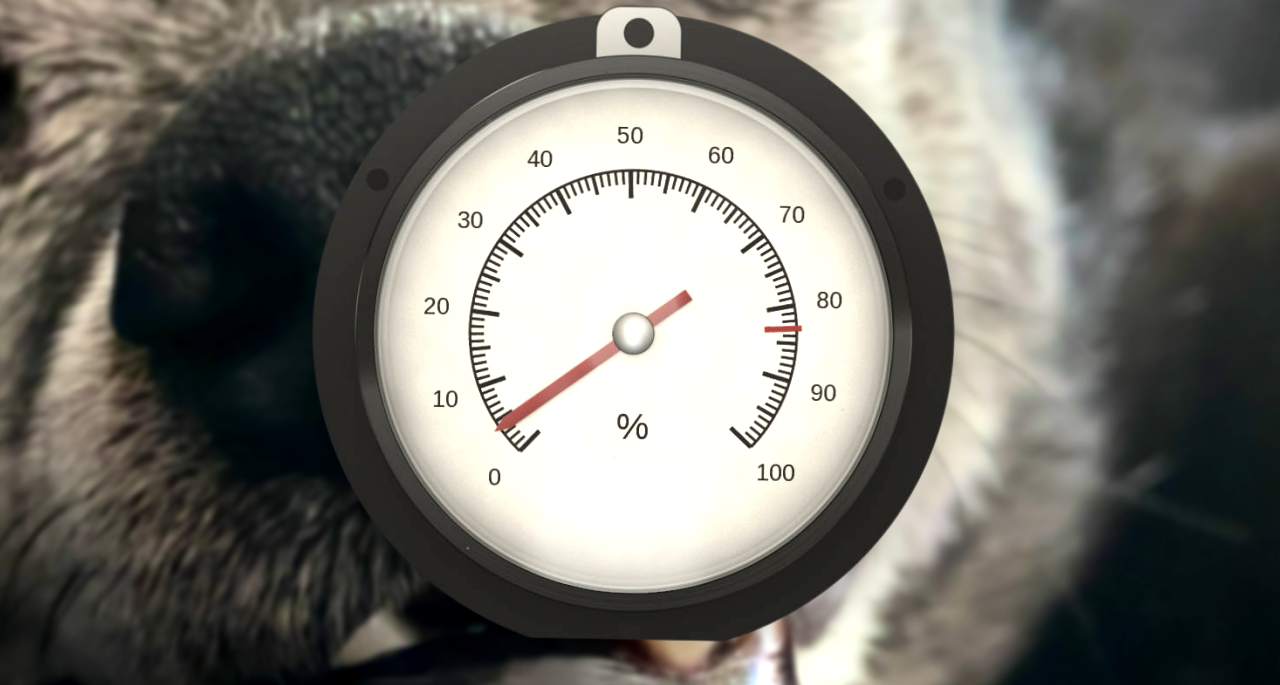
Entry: 4; %
